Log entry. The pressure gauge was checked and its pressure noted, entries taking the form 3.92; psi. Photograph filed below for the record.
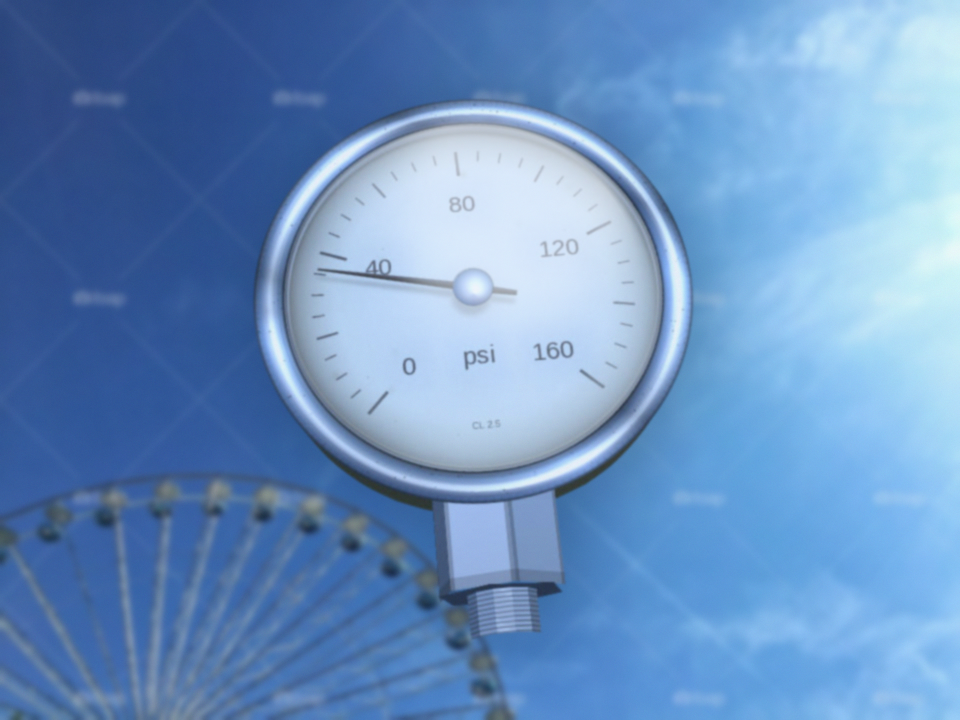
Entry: 35; psi
